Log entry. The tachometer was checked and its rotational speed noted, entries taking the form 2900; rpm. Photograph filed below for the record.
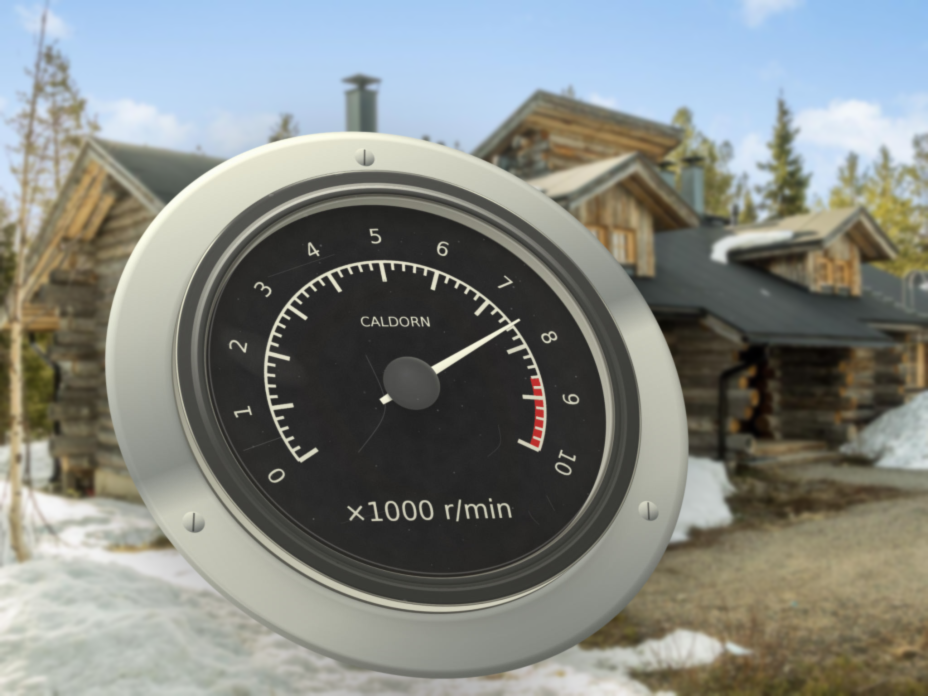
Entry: 7600; rpm
